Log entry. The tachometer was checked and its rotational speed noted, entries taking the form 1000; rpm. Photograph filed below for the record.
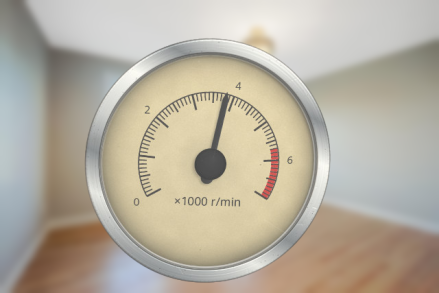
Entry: 3800; rpm
